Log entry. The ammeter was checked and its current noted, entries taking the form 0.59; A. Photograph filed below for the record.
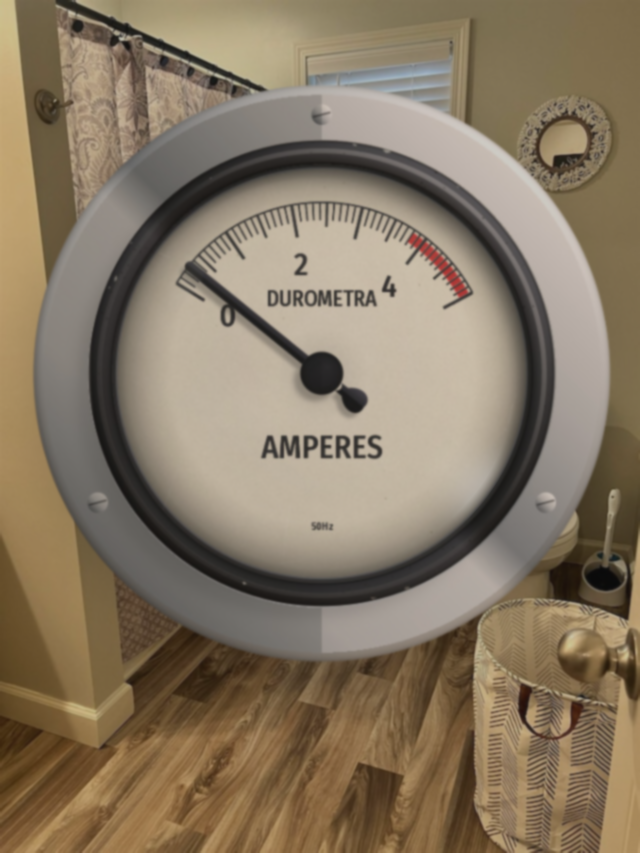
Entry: 0.3; A
